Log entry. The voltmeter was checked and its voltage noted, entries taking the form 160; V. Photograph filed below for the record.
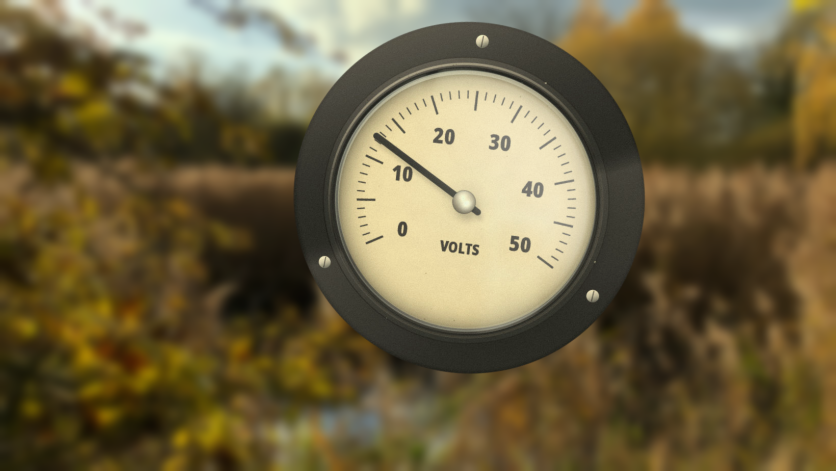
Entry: 12.5; V
